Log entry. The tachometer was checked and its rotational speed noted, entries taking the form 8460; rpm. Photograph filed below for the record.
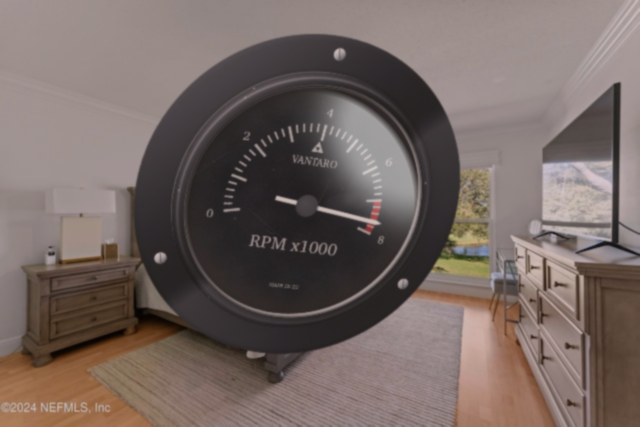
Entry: 7600; rpm
